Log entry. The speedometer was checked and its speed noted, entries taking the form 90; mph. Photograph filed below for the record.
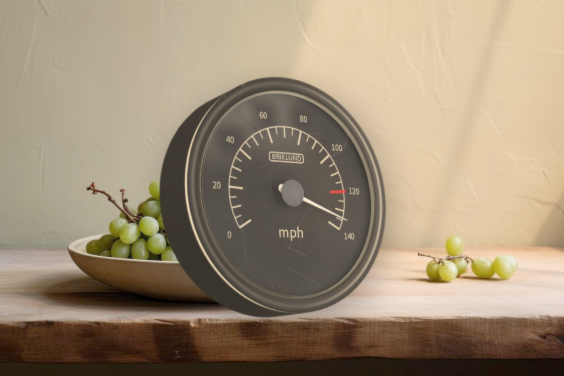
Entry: 135; mph
